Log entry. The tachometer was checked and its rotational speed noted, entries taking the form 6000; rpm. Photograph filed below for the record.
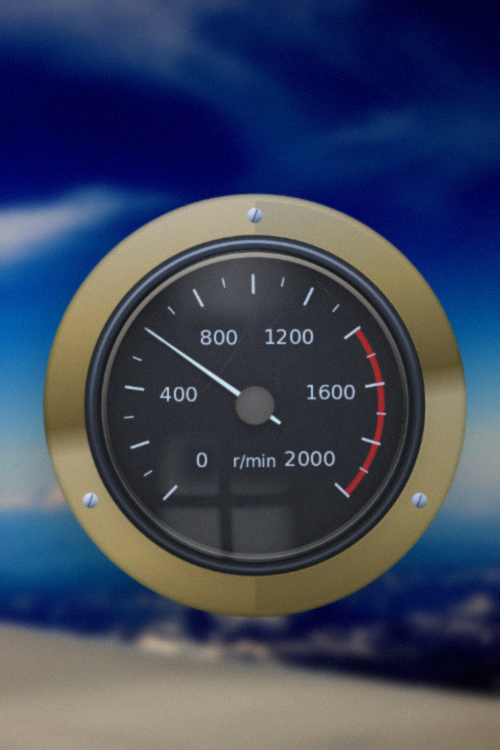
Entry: 600; rpm
